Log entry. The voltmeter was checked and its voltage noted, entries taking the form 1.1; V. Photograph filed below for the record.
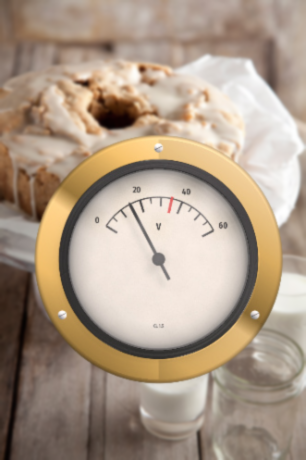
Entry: 15; V
